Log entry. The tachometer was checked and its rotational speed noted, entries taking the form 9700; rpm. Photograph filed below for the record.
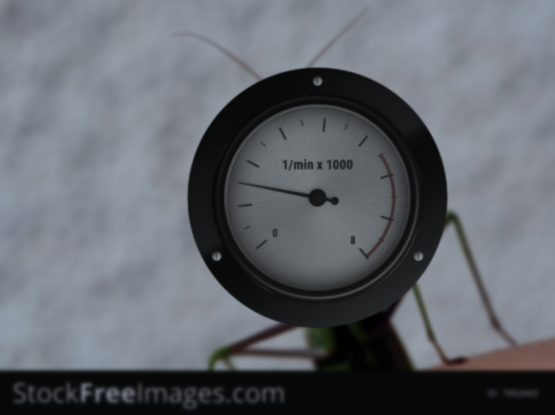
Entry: 1500; rpm
